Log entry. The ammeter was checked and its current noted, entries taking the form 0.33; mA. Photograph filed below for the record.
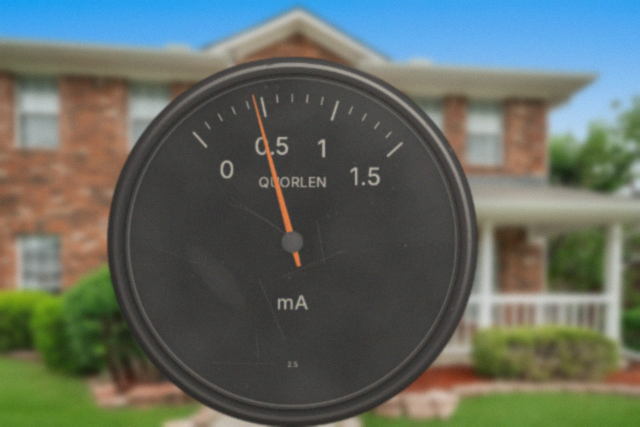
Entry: 0.45; mA
